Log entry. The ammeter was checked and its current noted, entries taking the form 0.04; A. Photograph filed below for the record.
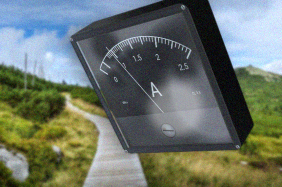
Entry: 1; A
